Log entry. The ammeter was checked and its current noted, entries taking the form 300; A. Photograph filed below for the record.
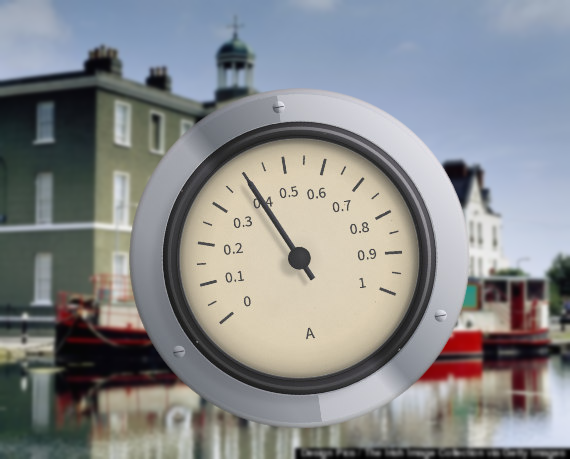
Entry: 0.4; A
